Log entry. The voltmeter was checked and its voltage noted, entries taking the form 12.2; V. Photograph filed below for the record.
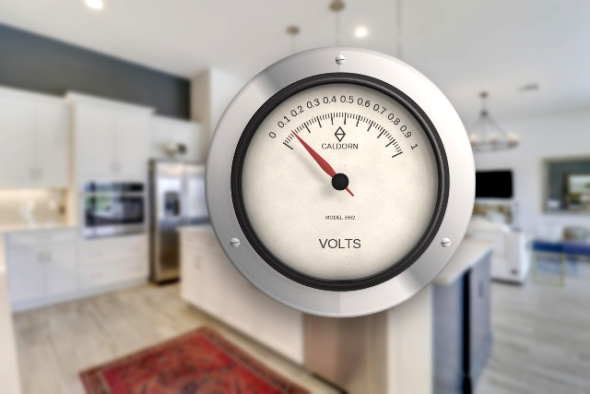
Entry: 0.1; V
